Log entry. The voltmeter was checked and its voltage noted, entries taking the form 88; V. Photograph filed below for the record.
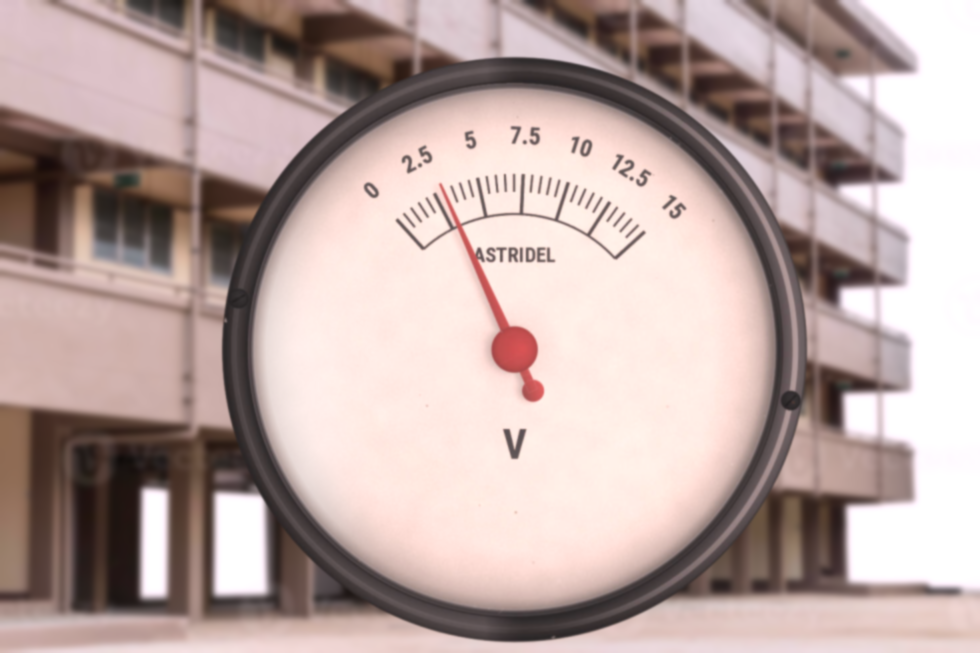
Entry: 3; V
